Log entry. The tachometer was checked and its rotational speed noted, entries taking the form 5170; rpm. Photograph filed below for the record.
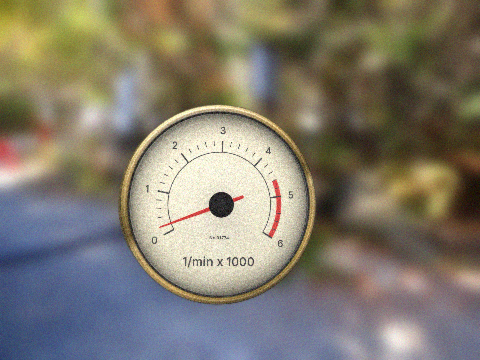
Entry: 200; rpm
